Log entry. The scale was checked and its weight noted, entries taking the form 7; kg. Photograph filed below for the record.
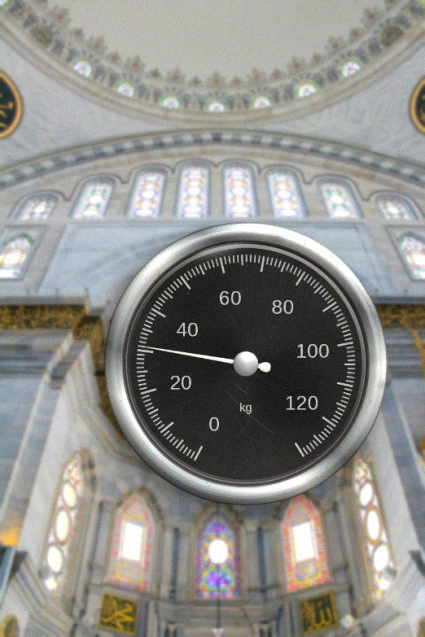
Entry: 31; kg
